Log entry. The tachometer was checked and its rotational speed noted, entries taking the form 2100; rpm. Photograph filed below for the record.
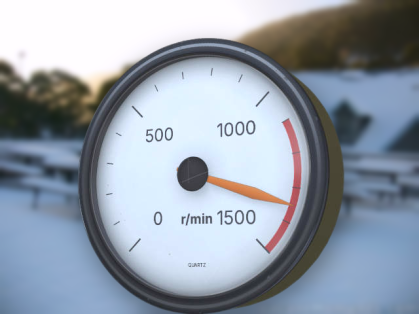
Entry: 1350; rpm
